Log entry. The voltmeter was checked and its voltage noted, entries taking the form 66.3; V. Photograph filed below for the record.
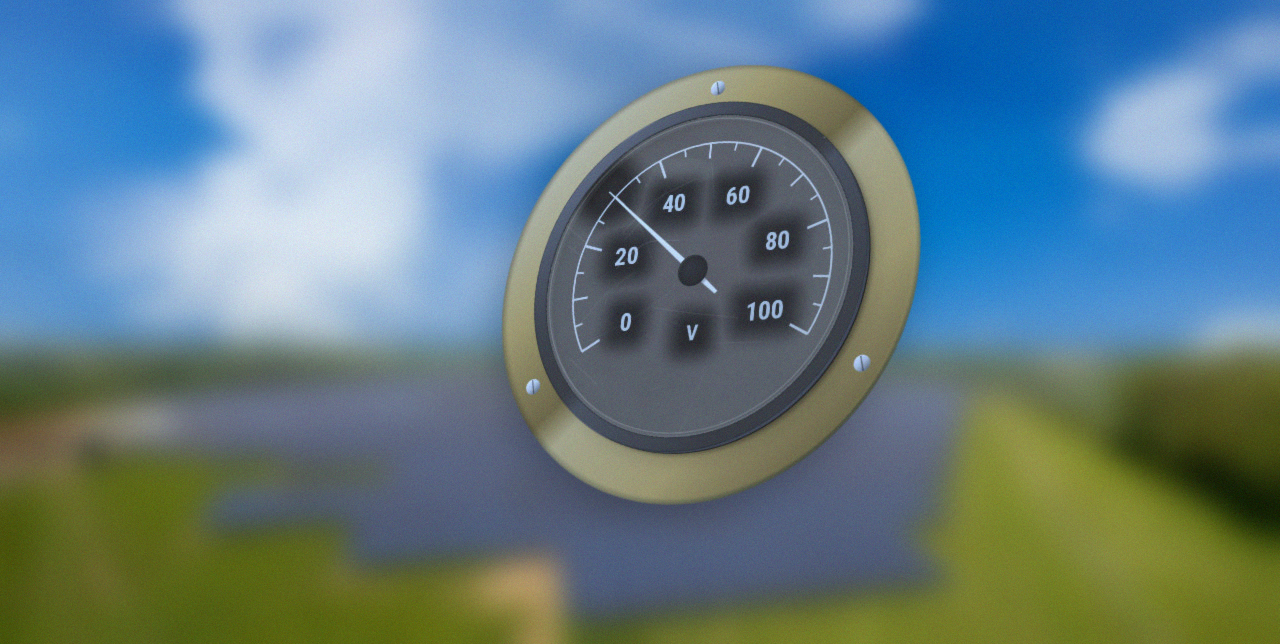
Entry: 30; V
